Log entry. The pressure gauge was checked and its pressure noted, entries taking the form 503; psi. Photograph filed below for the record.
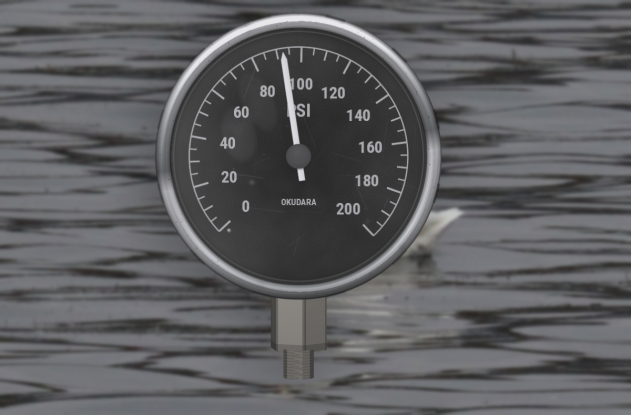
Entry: 92.5; psi
